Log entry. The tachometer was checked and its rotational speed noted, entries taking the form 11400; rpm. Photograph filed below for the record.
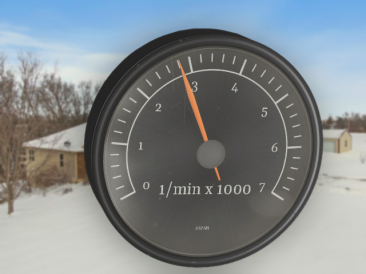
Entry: 2800; rpm
